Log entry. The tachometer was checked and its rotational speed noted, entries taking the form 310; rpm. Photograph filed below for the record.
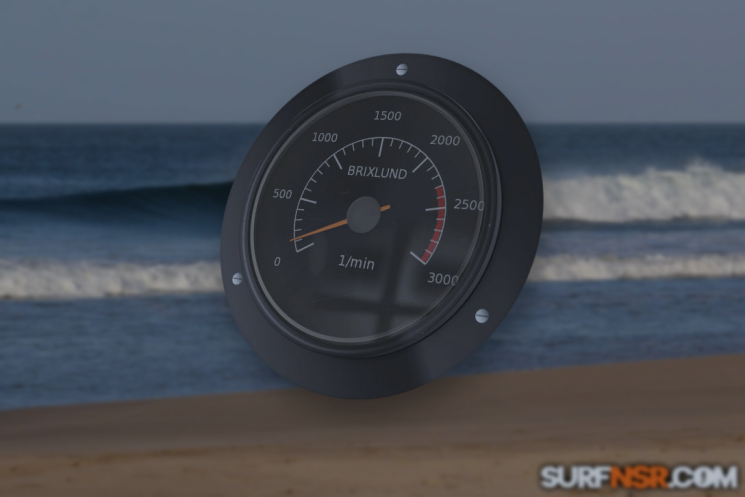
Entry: 100; rpm
